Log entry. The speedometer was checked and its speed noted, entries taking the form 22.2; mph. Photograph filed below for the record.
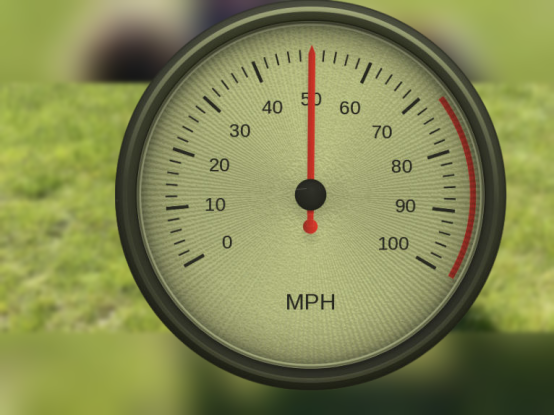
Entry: 50; mph
